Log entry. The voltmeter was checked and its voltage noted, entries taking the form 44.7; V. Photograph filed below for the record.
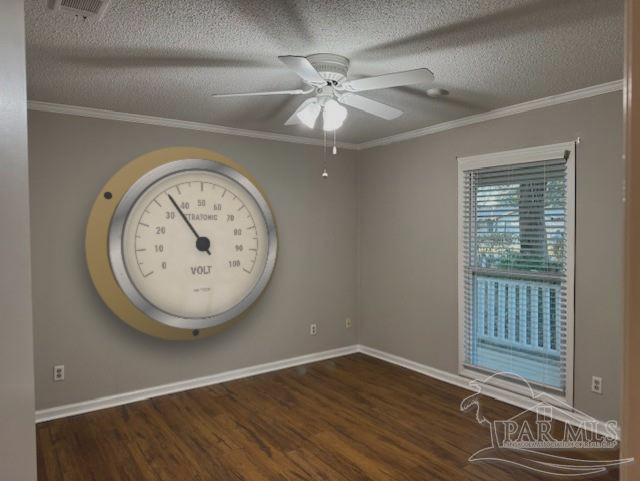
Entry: 35; V
